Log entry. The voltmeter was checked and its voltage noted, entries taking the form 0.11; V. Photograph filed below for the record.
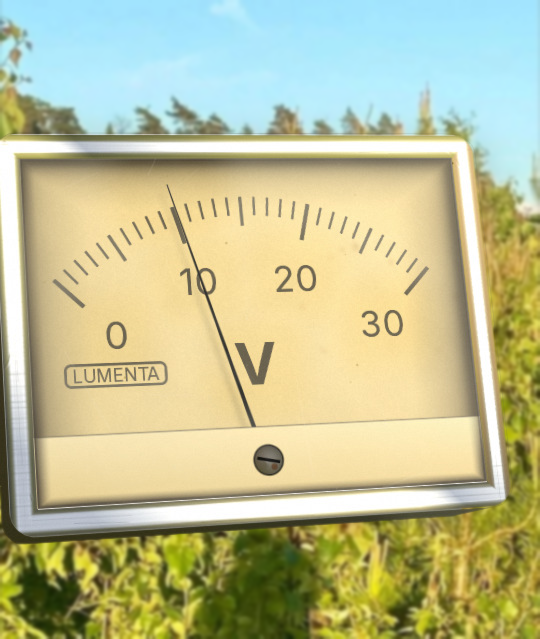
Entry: 10; V
